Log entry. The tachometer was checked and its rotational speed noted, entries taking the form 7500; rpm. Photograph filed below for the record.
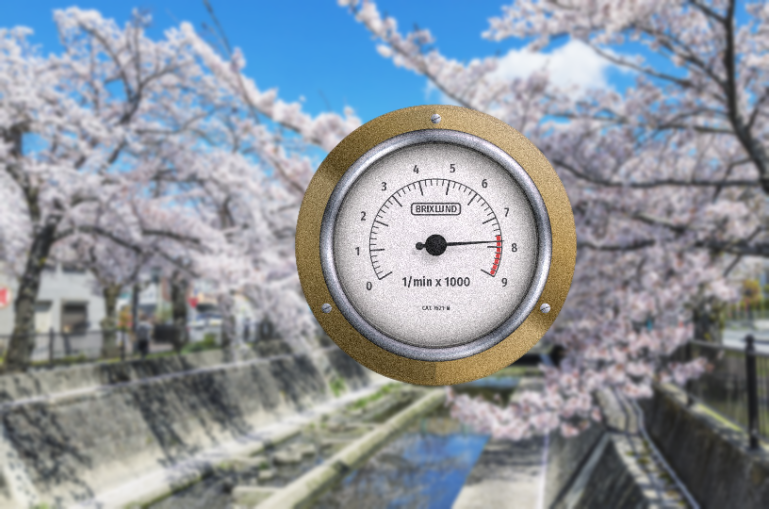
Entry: 7800; rpm
